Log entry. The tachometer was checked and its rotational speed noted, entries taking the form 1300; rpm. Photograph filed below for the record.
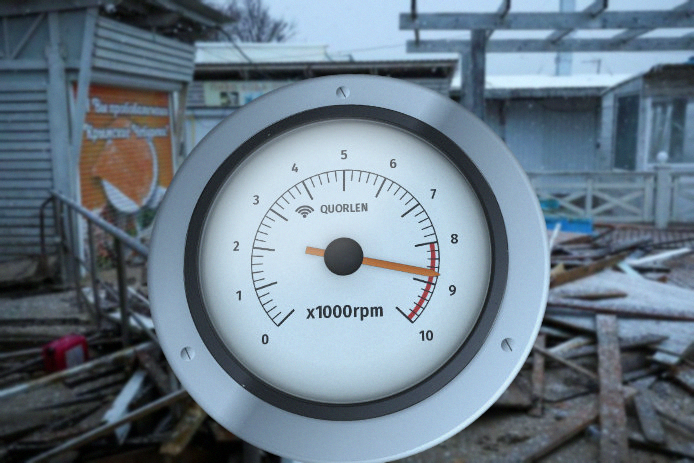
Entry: 8800; rpm
